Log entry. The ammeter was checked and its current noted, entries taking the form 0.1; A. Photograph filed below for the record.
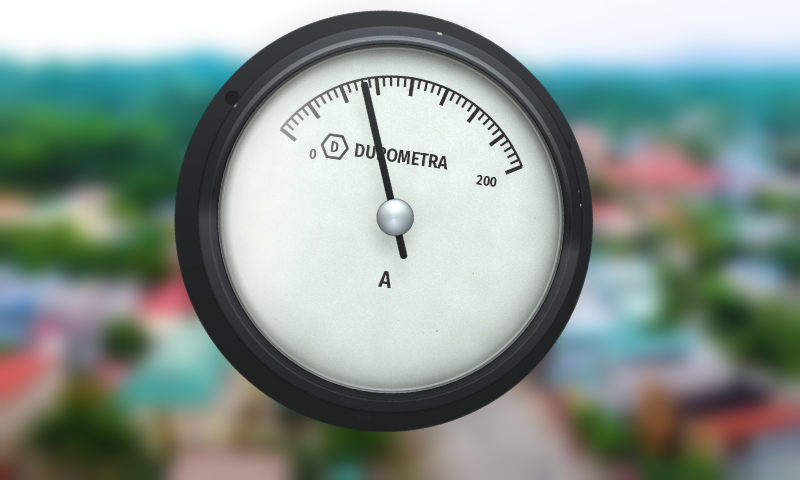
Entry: 65; A
